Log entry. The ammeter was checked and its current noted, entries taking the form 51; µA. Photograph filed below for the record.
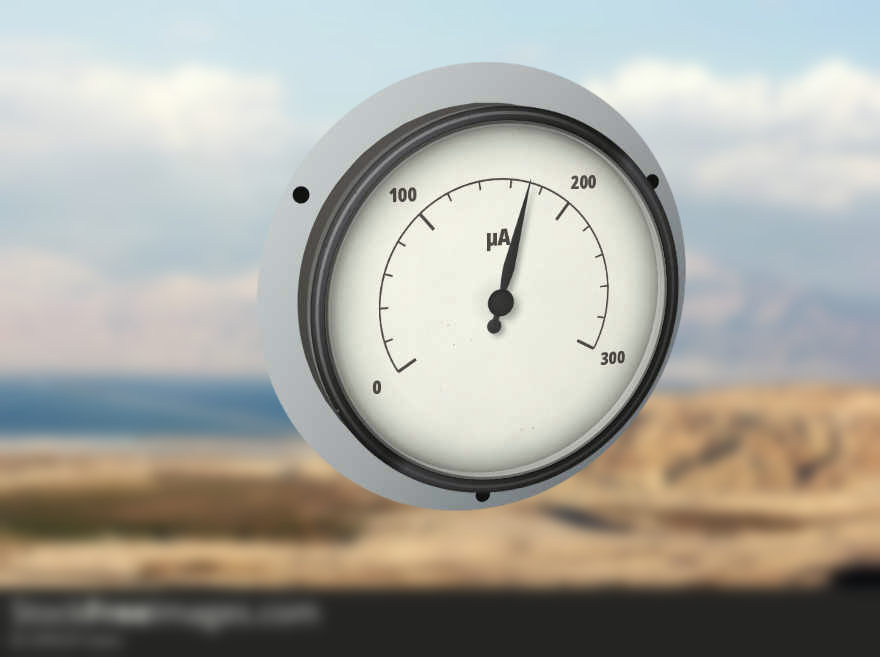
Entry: 170; µA
